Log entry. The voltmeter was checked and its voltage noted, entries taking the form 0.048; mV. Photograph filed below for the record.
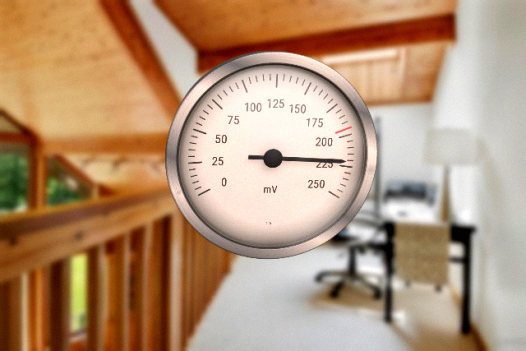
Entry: 220; mV
